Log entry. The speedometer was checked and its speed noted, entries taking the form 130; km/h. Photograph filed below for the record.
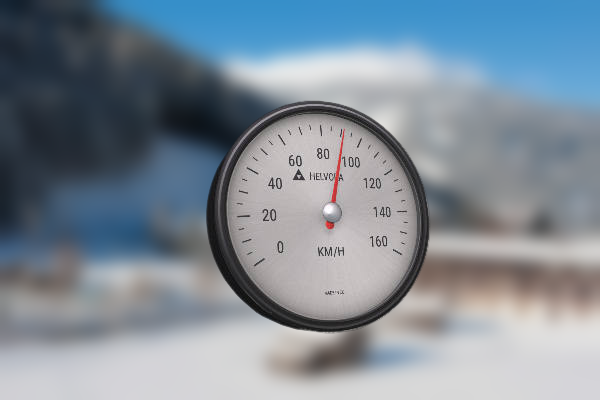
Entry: 90; km/h
